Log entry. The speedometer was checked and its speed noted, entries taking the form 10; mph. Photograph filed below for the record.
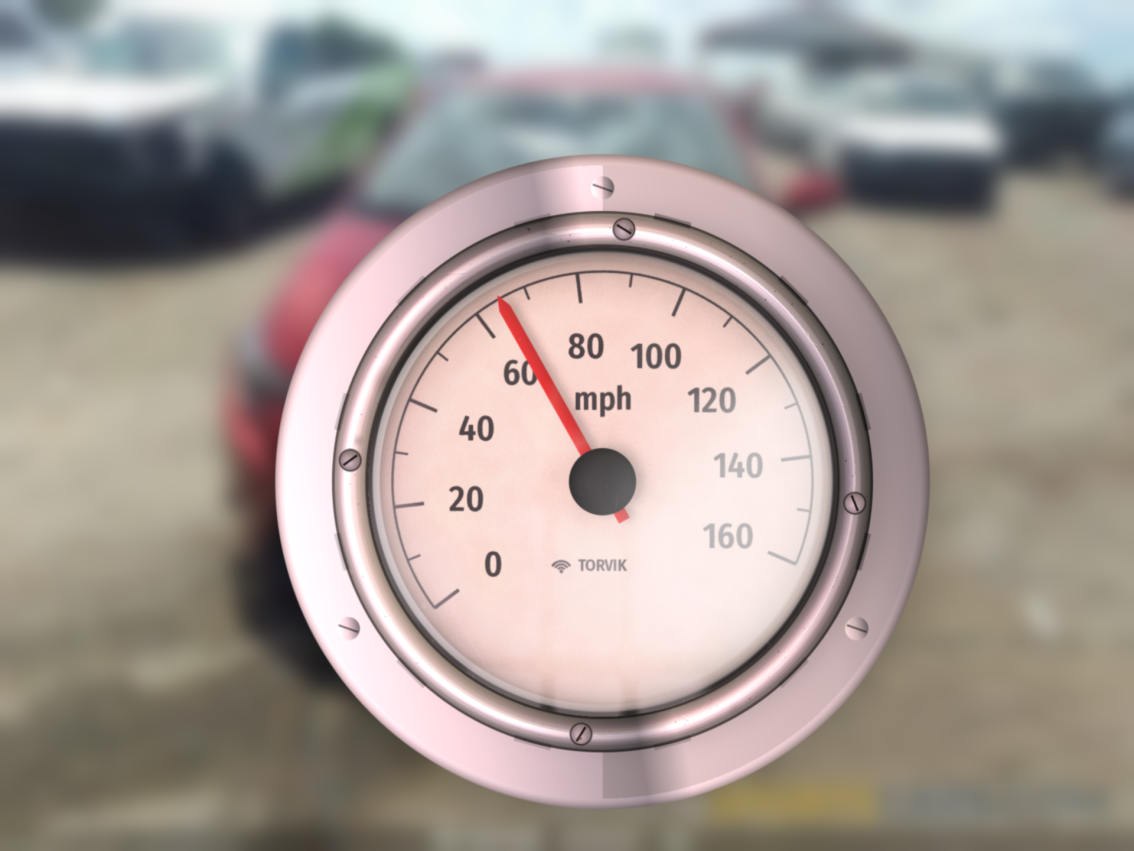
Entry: 65; mph
